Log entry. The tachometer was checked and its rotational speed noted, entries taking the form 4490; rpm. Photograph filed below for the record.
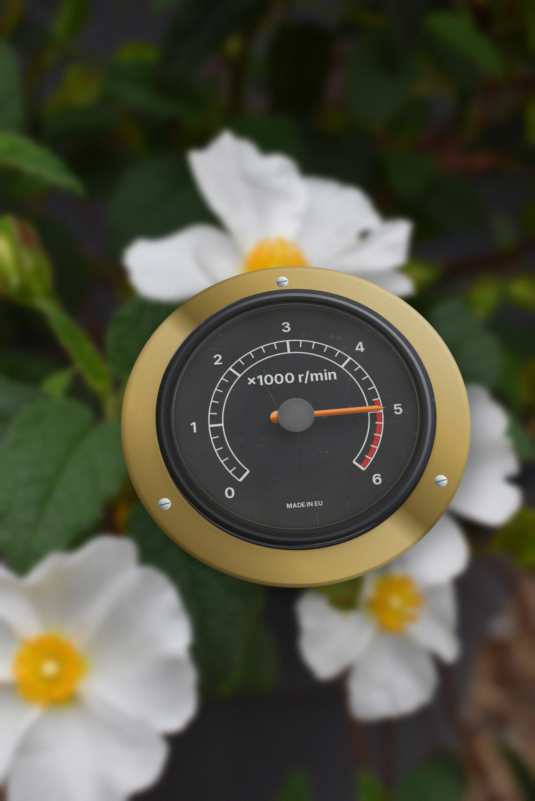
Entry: 5000; rpm
